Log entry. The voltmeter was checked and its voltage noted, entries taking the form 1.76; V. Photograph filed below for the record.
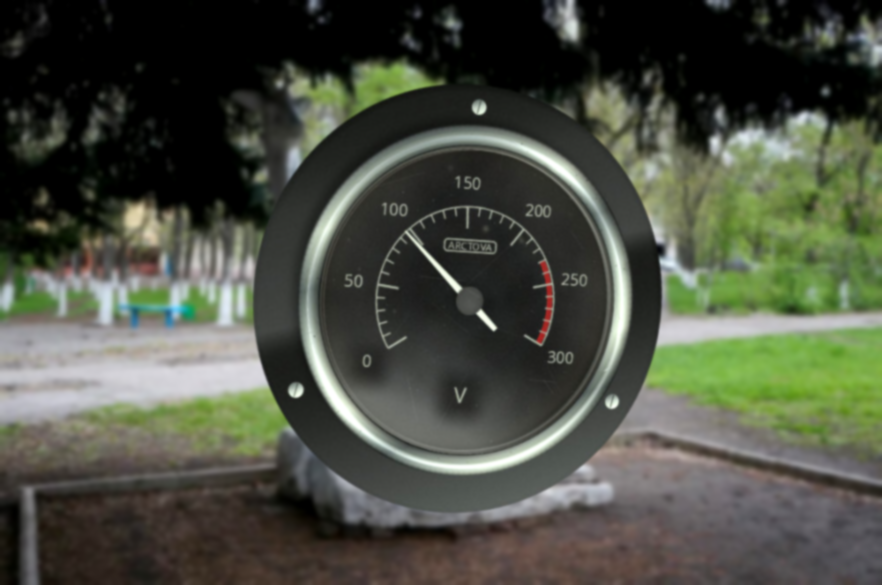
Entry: 95; V
